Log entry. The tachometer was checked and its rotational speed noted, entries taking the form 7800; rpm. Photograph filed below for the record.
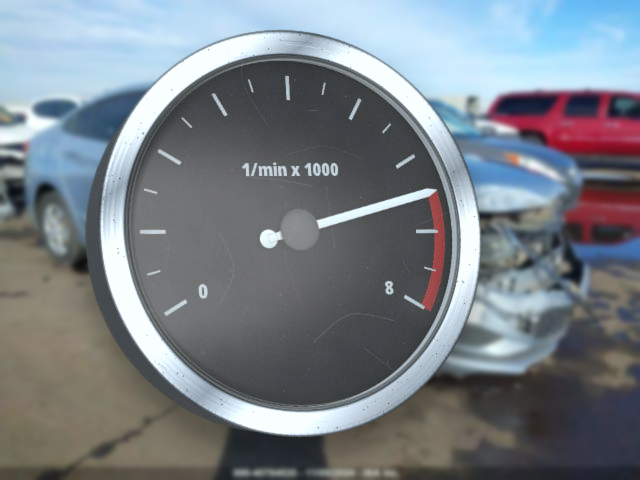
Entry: 6500; rpm
